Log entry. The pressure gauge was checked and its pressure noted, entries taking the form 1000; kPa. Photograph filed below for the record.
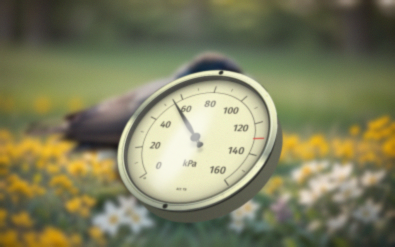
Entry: 55; kPa
